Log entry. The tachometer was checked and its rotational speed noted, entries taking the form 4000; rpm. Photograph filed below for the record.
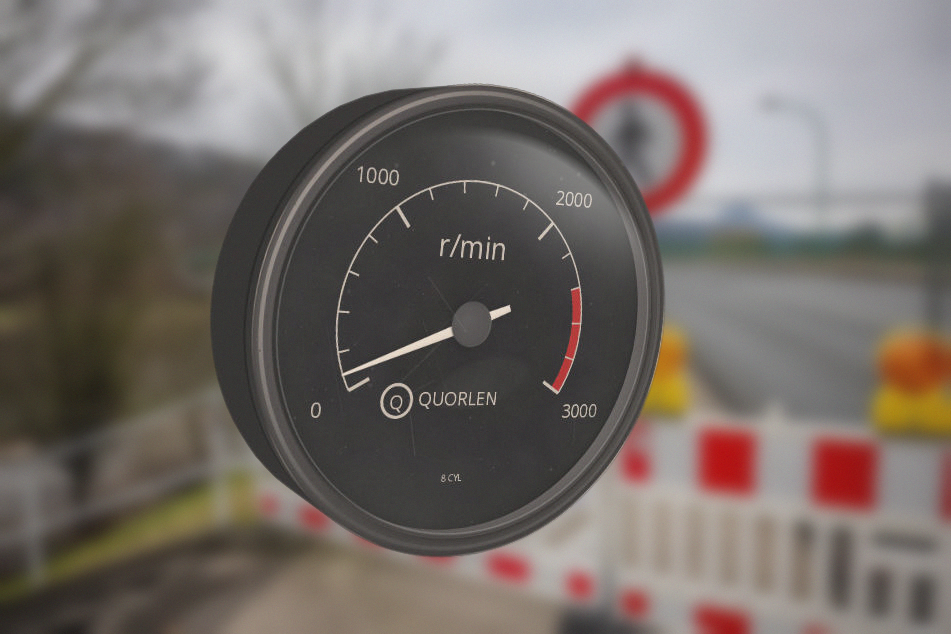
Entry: 100; rpm
